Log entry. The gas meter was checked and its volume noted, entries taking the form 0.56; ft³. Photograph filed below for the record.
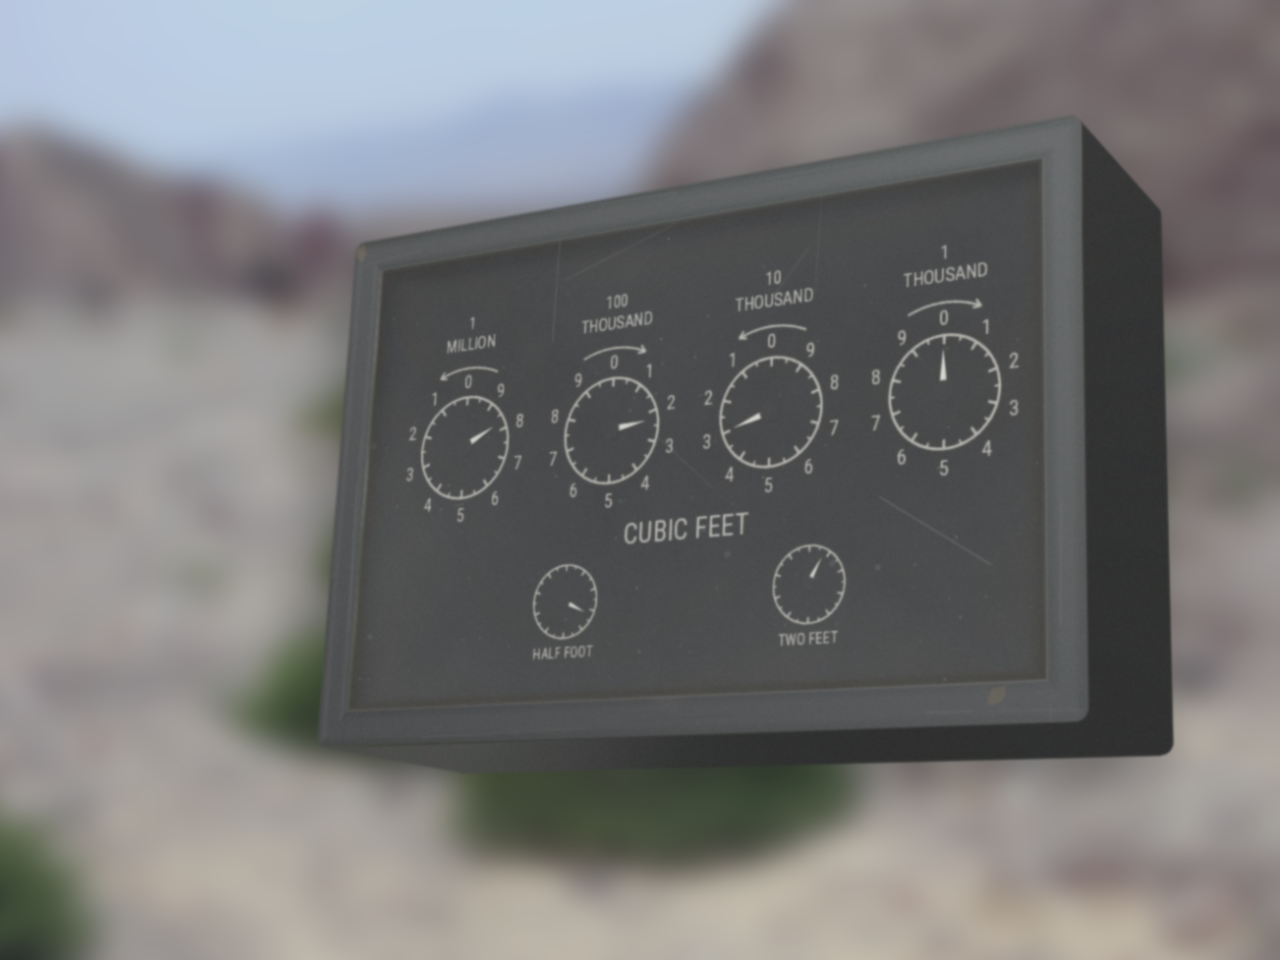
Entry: 823000; ft³
